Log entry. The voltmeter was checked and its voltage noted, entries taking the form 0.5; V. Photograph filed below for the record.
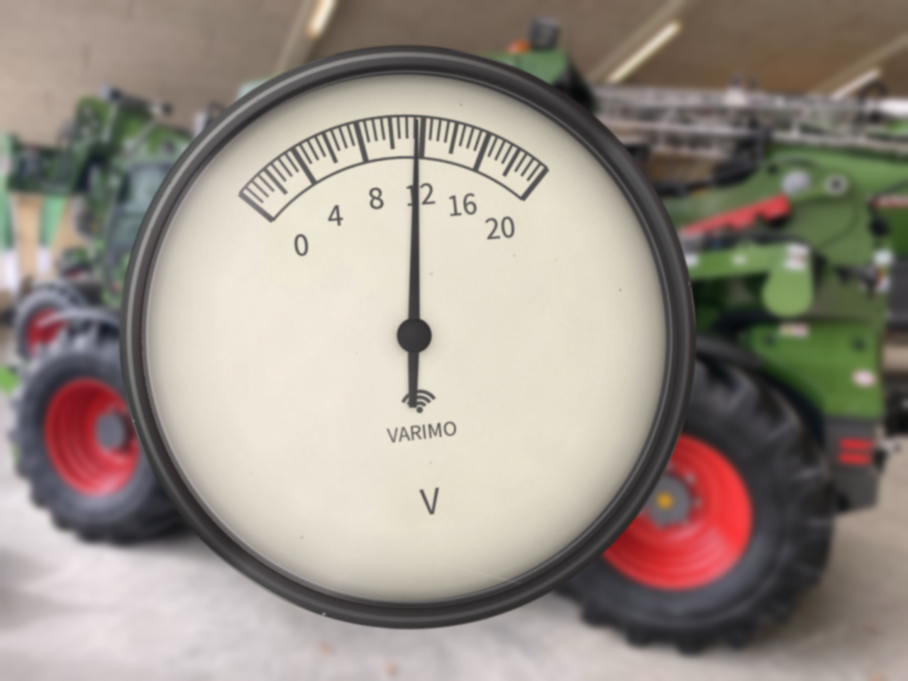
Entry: 11.5; V
